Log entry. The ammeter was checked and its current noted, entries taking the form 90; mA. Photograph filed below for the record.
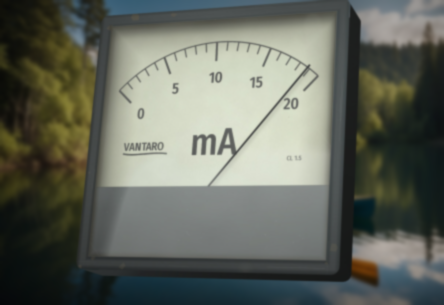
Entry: 19; mA
